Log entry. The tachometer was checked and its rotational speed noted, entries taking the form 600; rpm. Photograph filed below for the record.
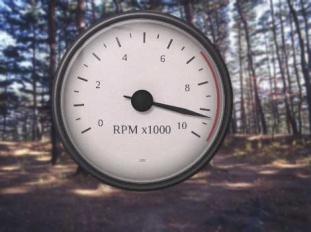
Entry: 9250; rpm
